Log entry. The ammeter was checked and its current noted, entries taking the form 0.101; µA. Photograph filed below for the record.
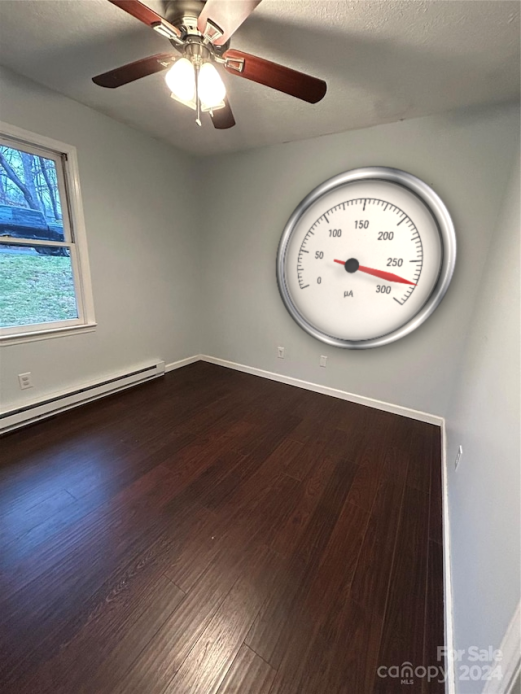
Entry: 275; µA
